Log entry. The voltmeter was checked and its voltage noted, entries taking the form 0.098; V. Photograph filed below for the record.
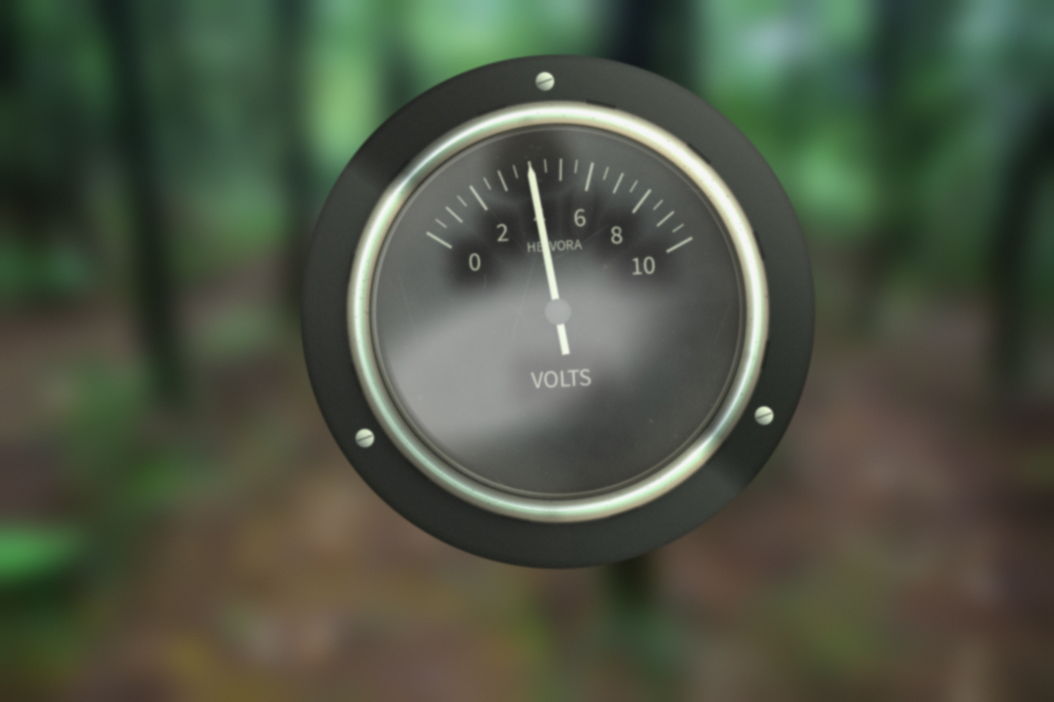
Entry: 4; V
